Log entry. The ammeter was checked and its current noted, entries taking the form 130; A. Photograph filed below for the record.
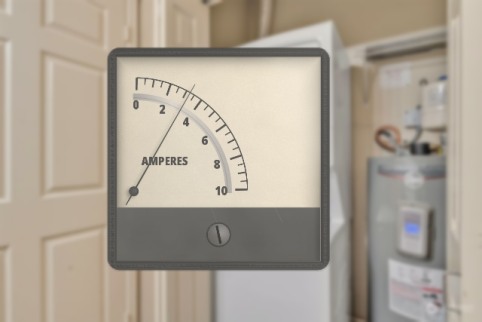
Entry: 3.25; A
